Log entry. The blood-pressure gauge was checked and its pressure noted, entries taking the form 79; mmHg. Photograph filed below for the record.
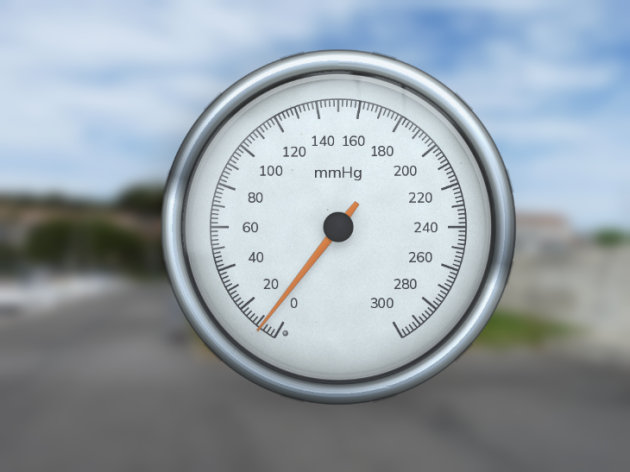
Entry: 8; mmHg
